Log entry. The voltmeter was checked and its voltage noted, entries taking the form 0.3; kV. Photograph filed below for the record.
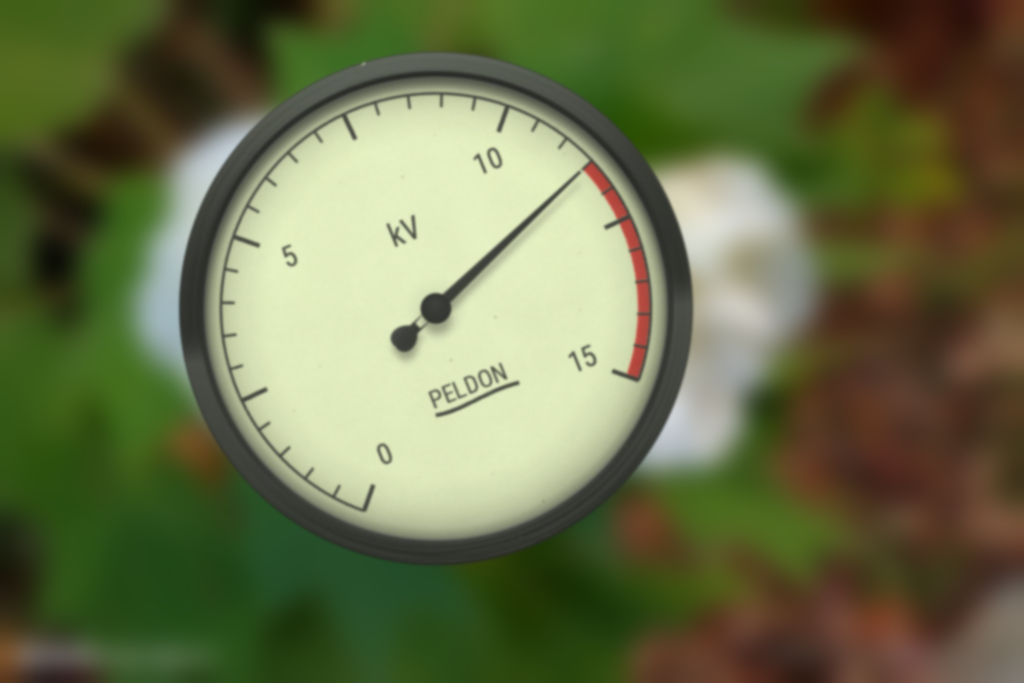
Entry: 11.5; kV
